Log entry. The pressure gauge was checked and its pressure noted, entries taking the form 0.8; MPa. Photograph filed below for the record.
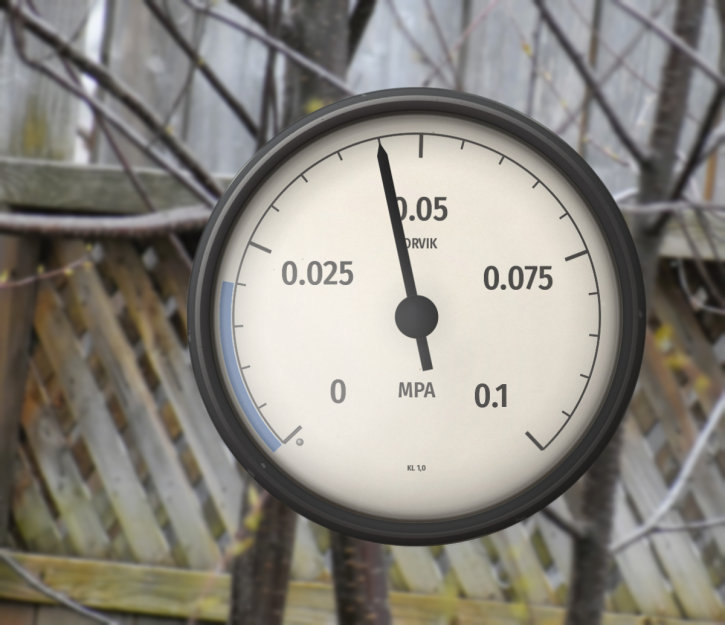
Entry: 0.045; MPa
